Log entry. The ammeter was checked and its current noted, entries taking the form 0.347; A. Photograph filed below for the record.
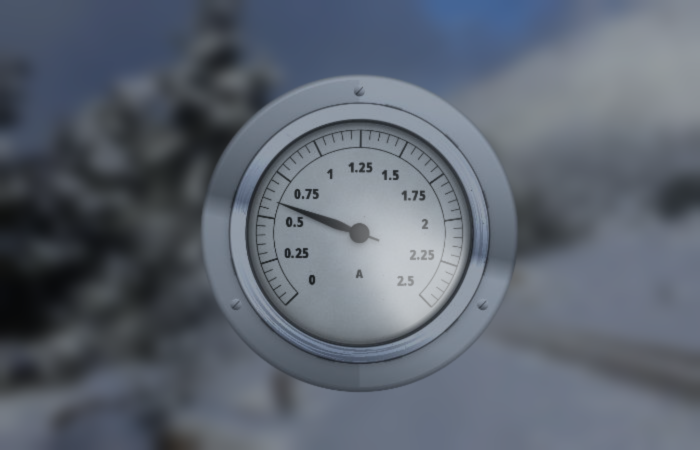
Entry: 0.6; A
